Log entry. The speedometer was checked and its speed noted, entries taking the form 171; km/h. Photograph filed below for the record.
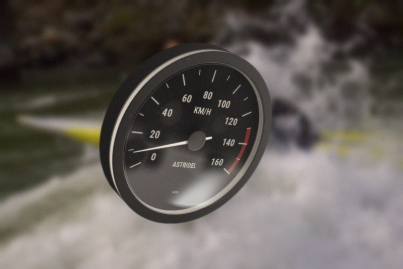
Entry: 10; km/h
